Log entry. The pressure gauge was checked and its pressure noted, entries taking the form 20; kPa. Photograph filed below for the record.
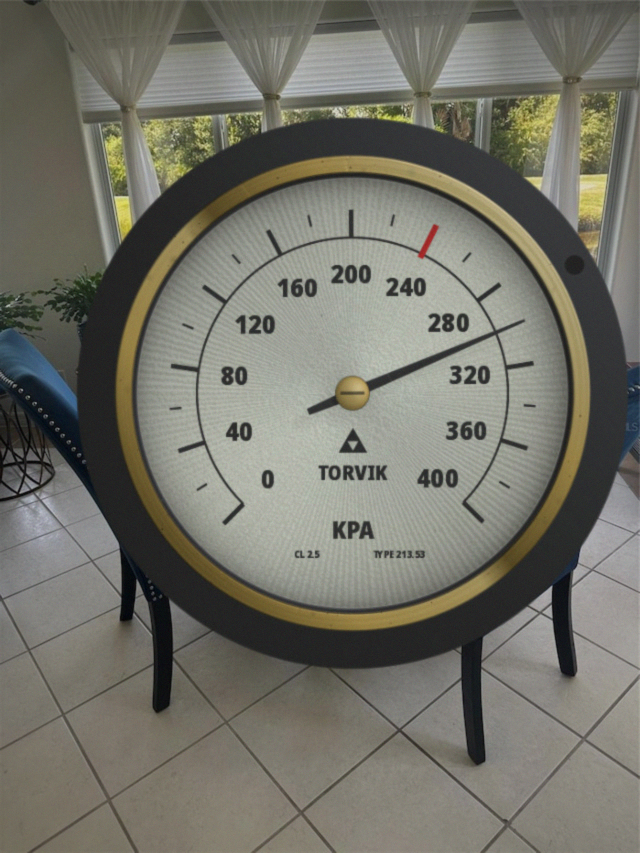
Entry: 300; kPa
